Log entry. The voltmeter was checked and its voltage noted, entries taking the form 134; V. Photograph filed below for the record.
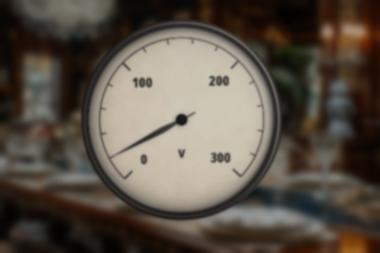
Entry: 20; V
